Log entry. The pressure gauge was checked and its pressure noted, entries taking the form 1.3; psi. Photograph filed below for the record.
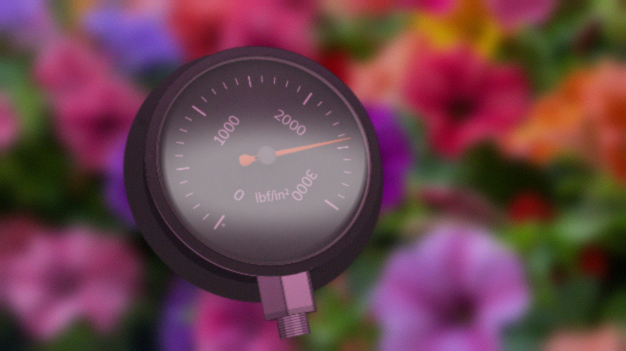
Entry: 2450; psi
